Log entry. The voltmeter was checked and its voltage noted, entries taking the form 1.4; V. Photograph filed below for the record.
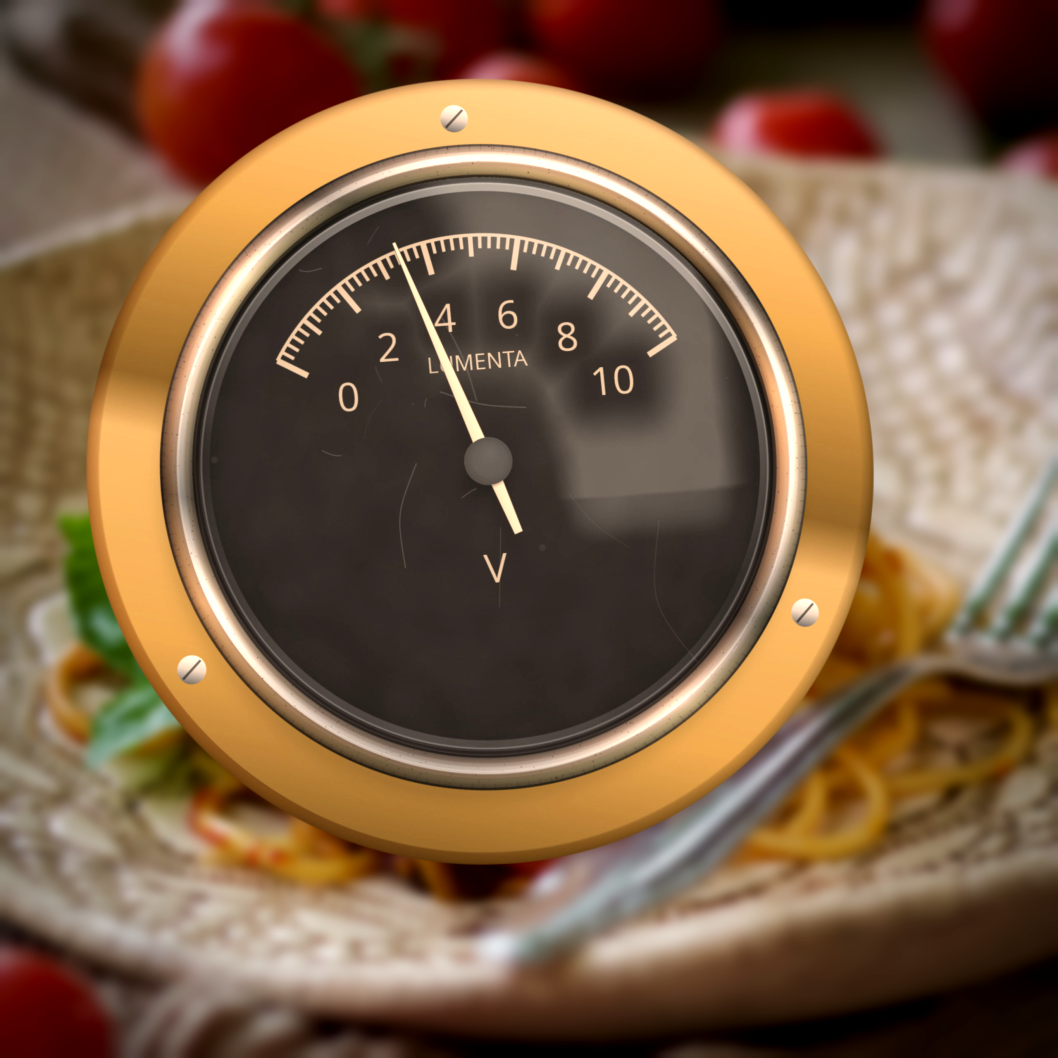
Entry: 3.4; V
